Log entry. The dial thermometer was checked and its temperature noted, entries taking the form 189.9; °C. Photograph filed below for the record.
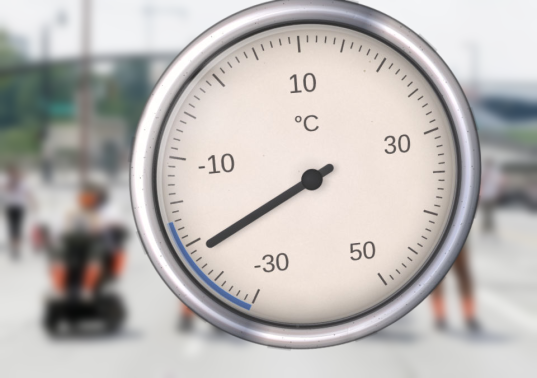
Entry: -21; °C
